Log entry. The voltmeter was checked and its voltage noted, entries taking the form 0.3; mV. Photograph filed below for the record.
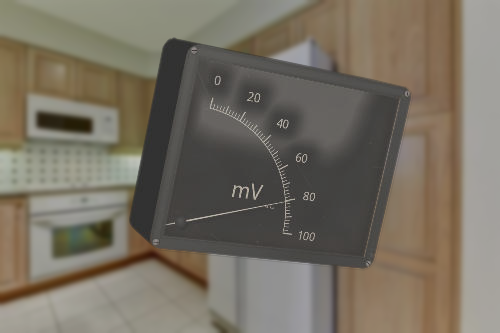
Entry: 80; mV
